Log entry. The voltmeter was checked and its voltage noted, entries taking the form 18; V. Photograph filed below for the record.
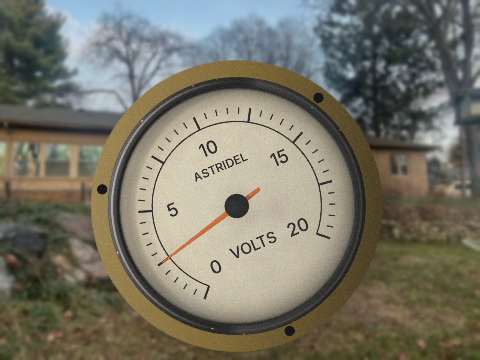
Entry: 2.5; V
